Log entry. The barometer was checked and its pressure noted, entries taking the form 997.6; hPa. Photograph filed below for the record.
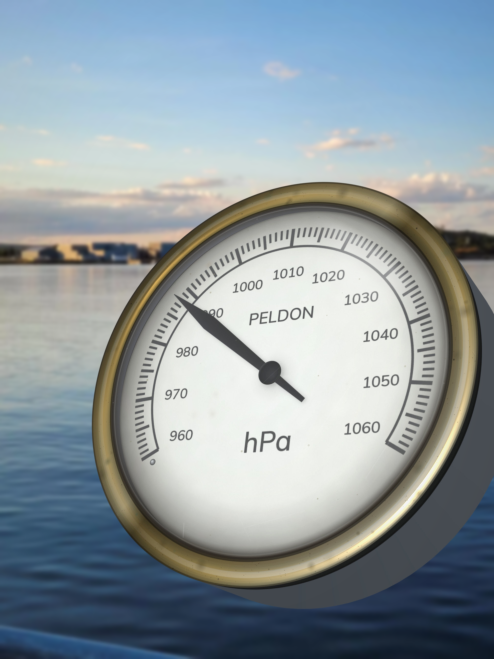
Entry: 988; hPa
